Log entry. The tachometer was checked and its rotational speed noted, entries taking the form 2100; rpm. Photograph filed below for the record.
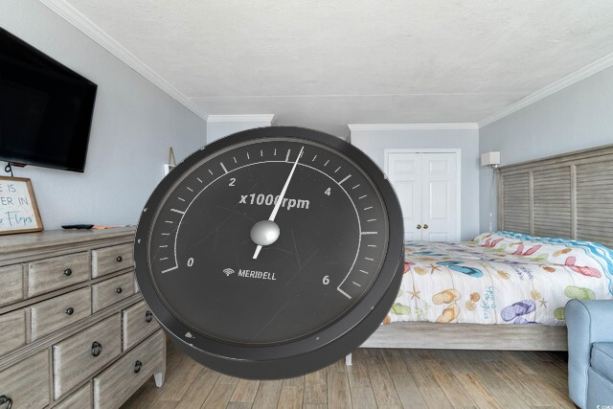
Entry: 3200; rpm
